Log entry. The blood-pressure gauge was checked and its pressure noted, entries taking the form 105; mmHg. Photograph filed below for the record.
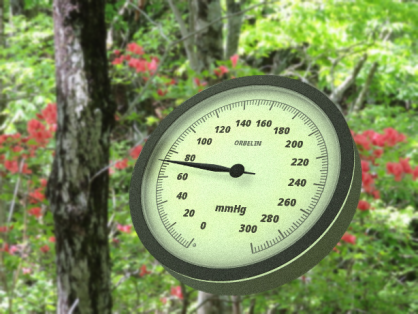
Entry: 70; mmHg
